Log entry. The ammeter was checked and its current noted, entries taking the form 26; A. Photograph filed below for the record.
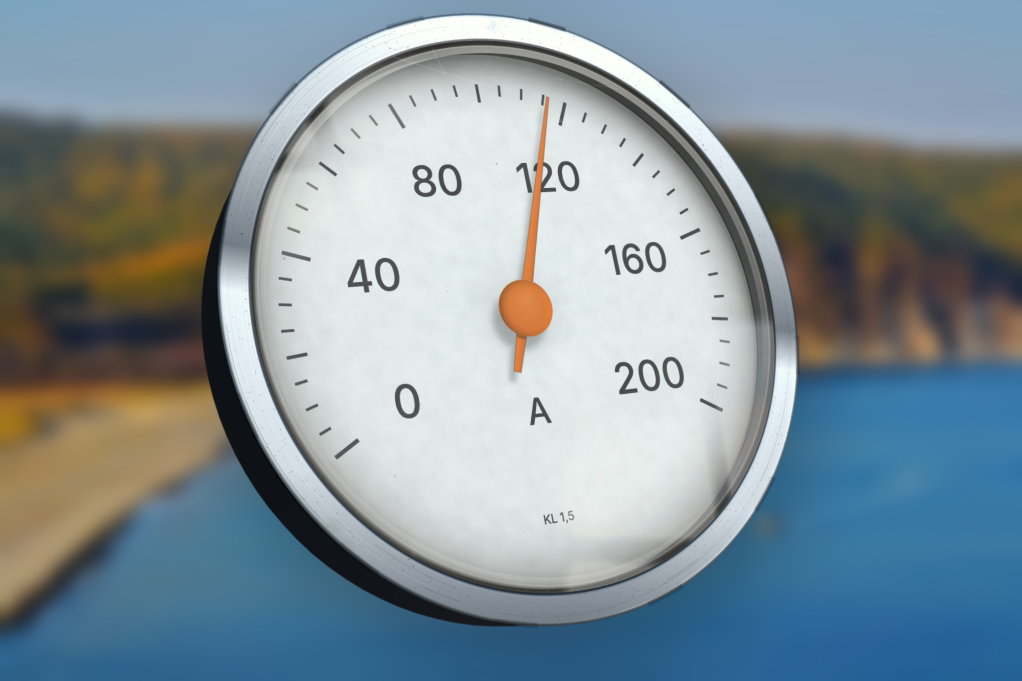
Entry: 115; A
